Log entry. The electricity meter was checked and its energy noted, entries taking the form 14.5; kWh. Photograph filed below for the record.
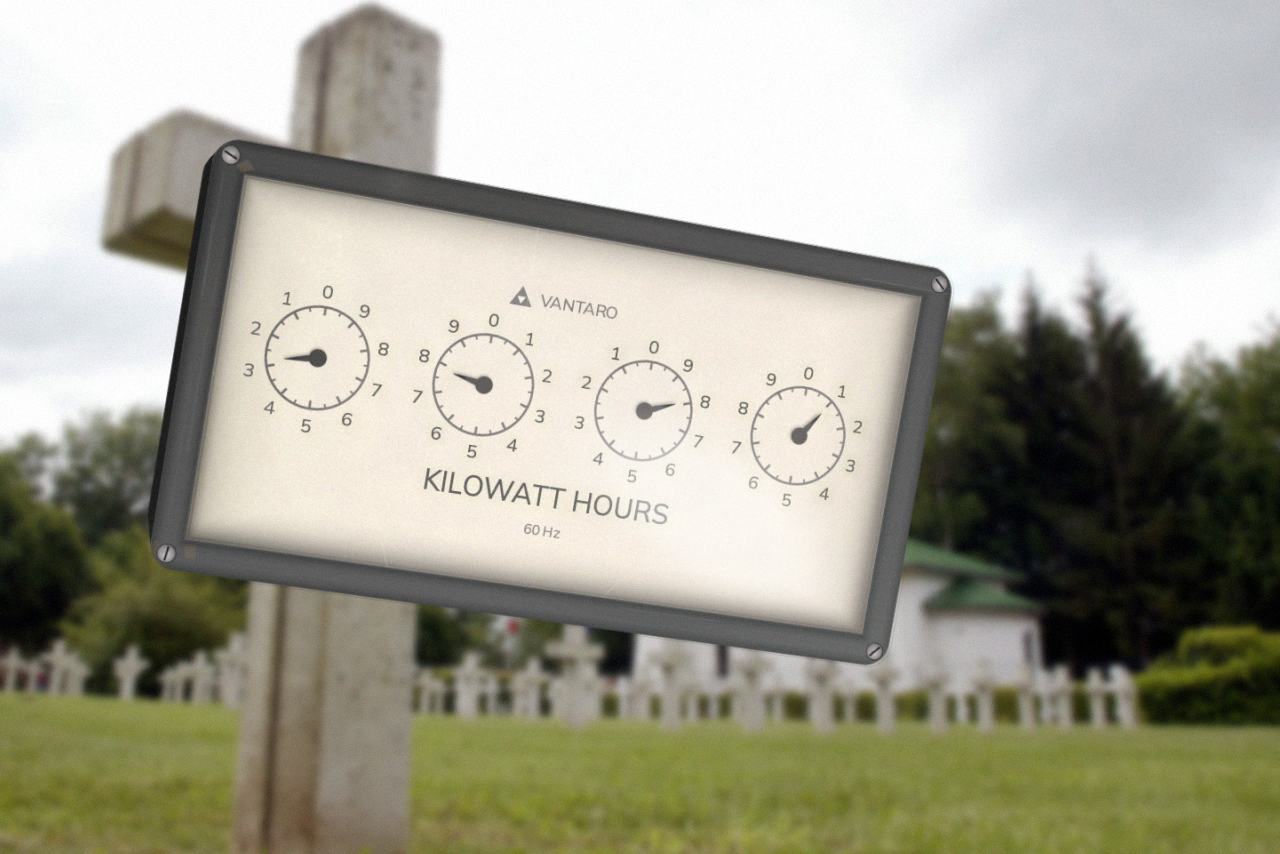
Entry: 2781; kWh
